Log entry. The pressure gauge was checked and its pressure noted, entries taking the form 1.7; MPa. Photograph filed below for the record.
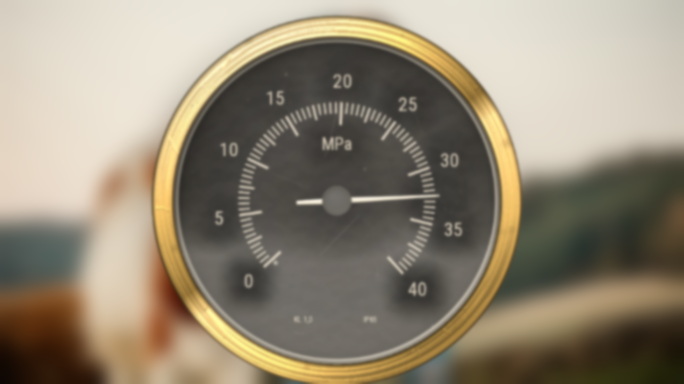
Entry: 32.5; MPa
